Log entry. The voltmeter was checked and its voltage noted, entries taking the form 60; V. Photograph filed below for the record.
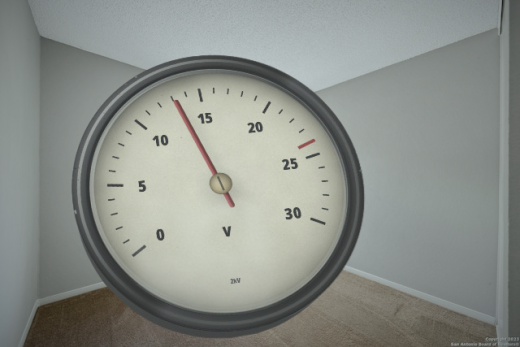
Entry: 13; V
